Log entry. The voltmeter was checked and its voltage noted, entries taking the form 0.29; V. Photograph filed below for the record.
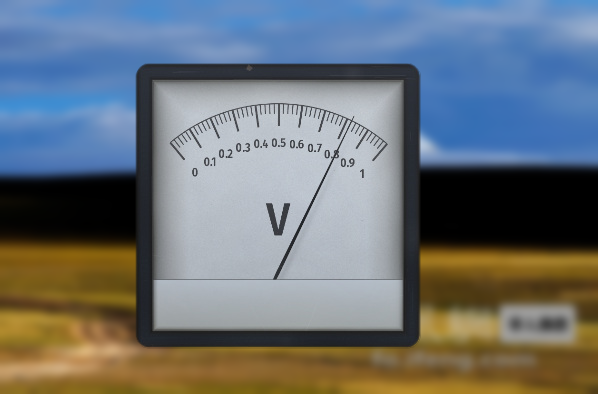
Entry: 0.82; V
